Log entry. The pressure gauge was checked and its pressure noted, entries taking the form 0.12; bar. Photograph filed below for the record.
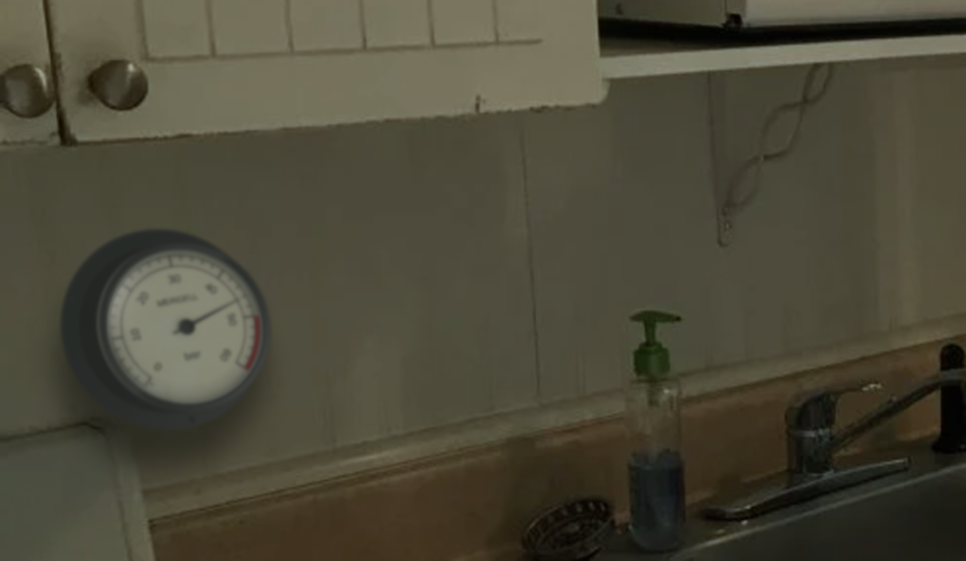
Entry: 46; bar
